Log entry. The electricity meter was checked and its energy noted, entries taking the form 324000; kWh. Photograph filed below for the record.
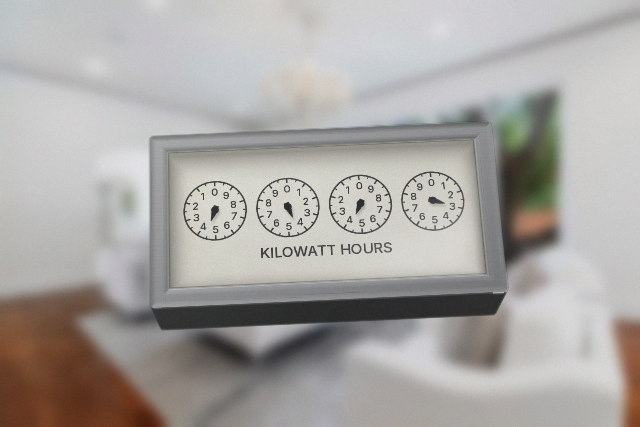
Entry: 4443; kWh
